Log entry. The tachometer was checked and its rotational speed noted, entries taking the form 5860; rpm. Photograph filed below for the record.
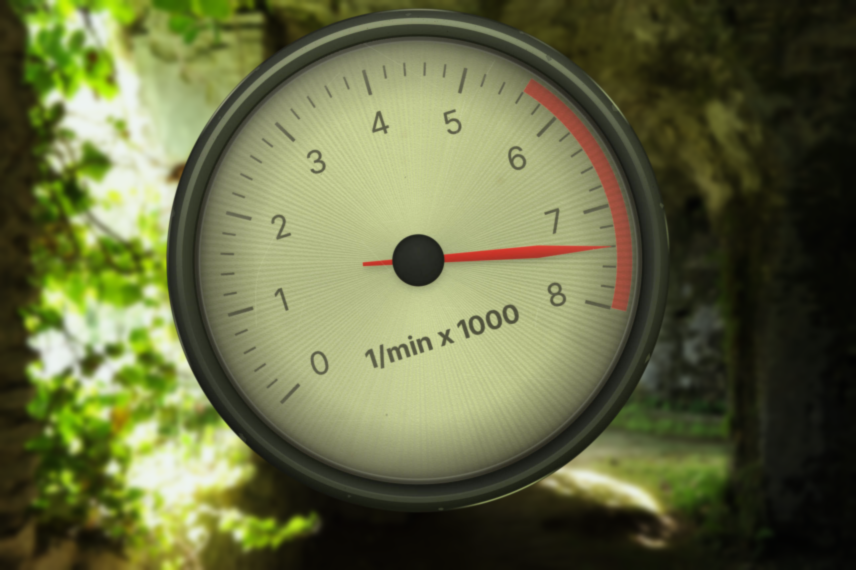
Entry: 7400; rpm
